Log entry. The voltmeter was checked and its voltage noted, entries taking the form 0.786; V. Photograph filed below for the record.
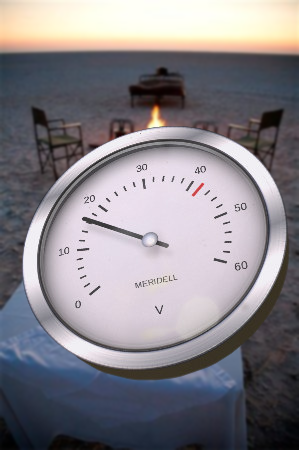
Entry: 16; V
